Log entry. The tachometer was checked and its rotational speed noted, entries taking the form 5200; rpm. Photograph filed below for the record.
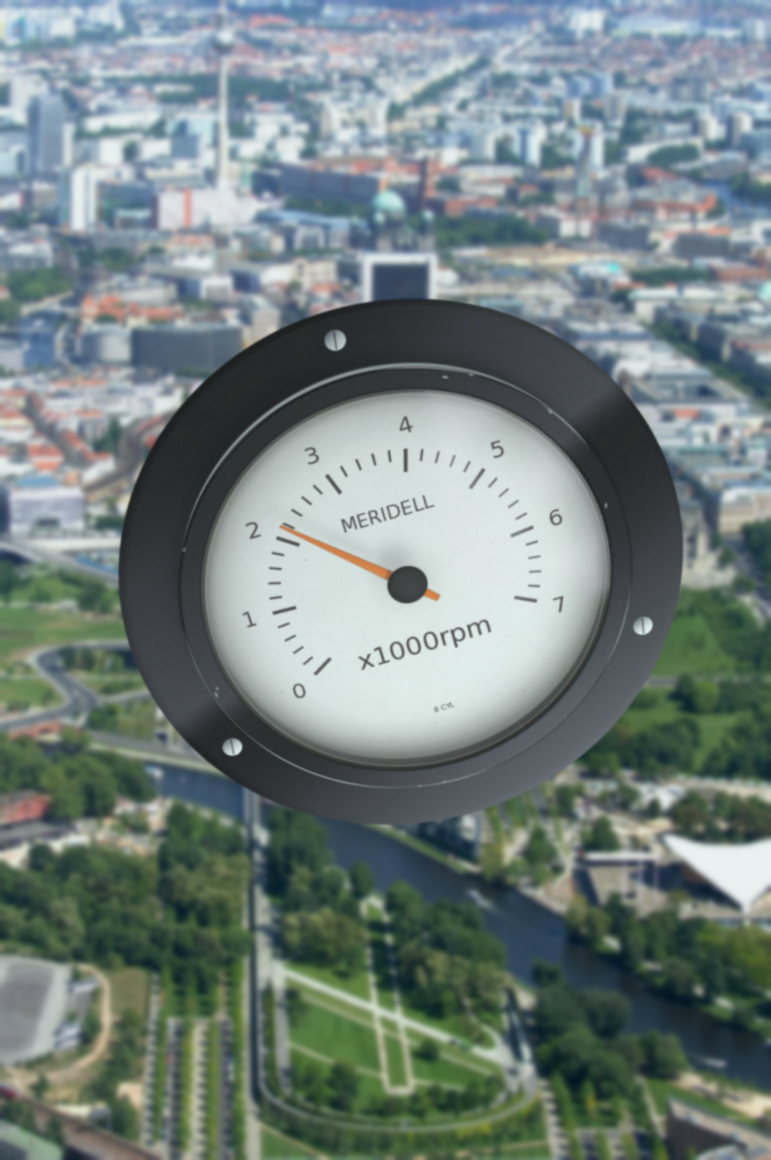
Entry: 2200; rpm
